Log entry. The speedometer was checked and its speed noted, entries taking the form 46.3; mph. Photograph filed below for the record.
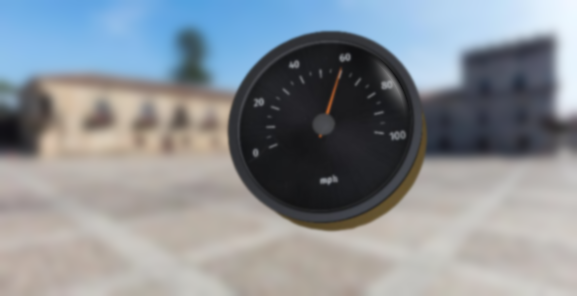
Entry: 60; mph
